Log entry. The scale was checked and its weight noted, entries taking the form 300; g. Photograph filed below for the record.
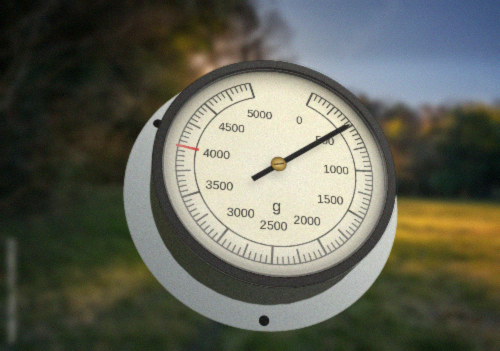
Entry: 500; g
